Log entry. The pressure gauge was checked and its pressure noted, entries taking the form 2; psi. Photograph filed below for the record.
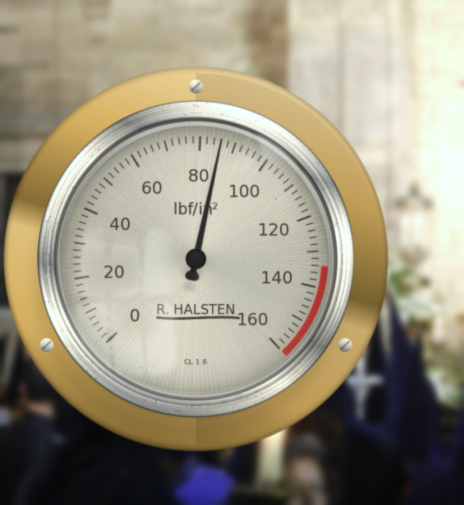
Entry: 86; psi
